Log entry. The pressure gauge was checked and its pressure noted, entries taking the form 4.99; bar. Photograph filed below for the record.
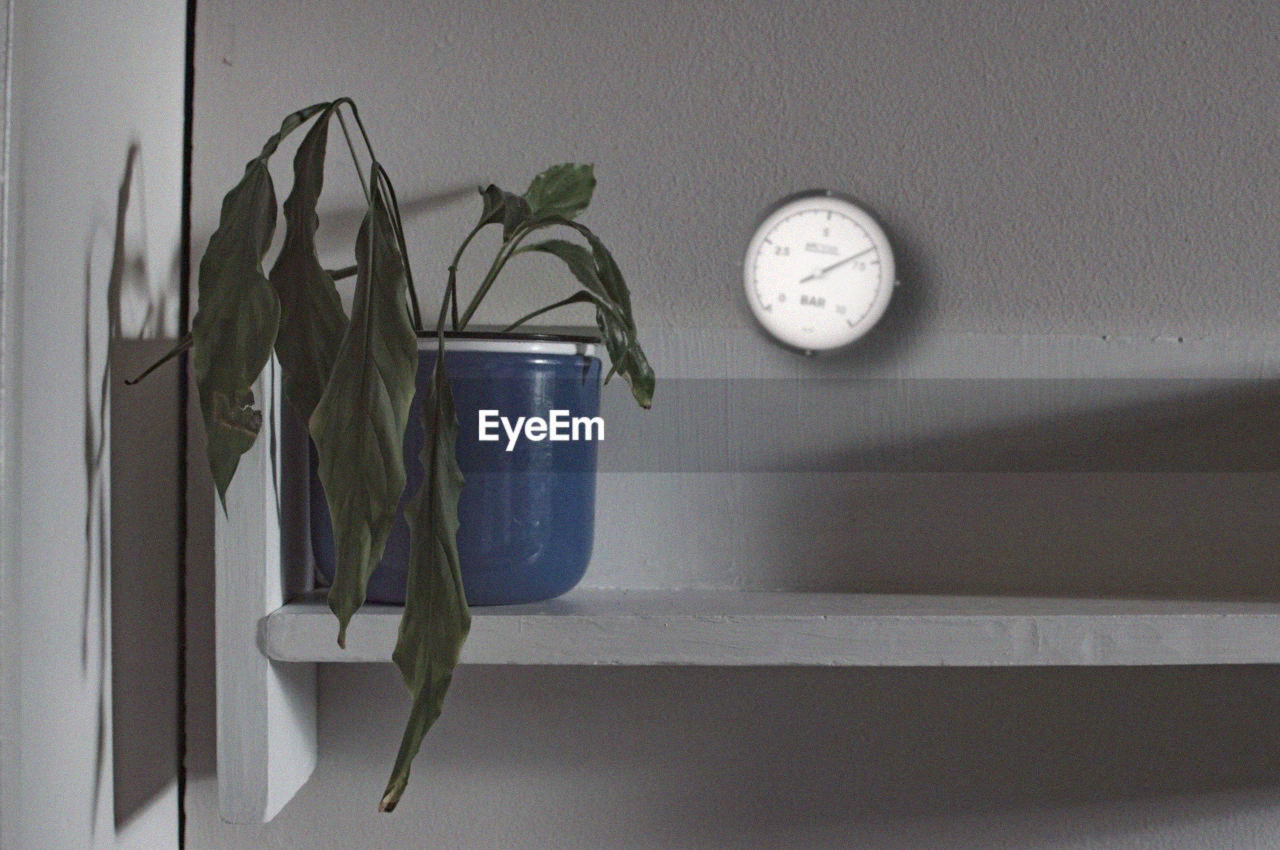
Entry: 7; bar
